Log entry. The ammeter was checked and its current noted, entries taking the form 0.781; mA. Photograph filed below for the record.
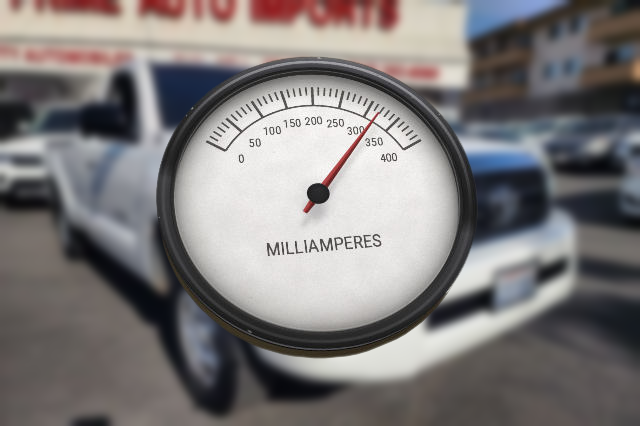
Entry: 320; mA
